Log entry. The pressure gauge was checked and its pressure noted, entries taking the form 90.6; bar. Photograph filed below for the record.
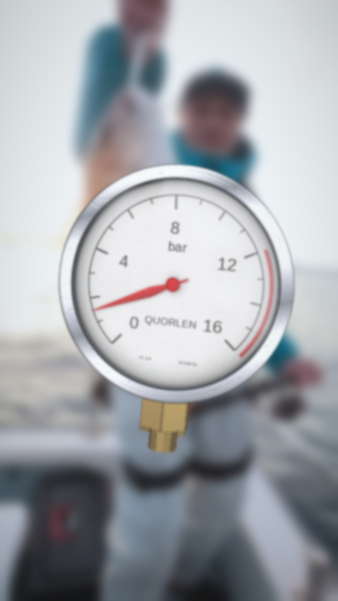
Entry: 1.5; bar
